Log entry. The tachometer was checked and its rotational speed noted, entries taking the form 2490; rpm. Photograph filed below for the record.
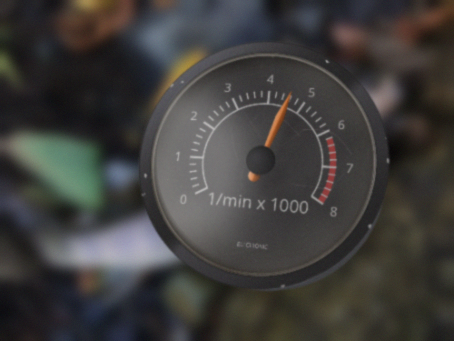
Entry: 4600; rpm
